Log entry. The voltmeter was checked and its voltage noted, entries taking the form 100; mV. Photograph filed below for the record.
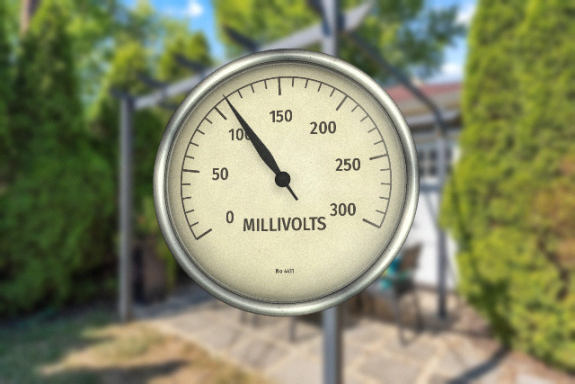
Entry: 110; mV
